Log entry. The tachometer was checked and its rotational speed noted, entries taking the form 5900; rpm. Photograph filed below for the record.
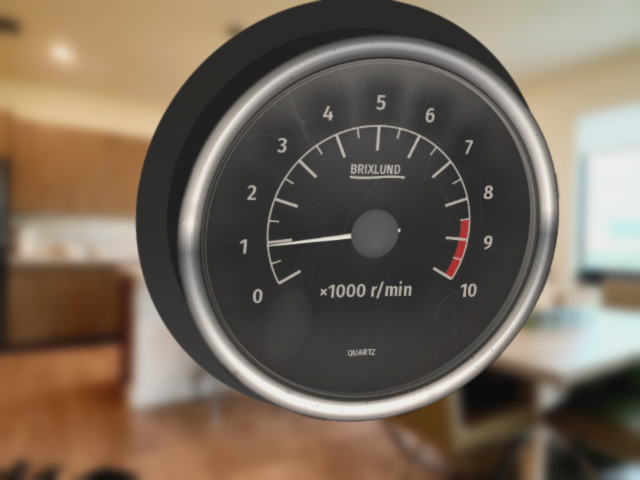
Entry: 1000; rpm
